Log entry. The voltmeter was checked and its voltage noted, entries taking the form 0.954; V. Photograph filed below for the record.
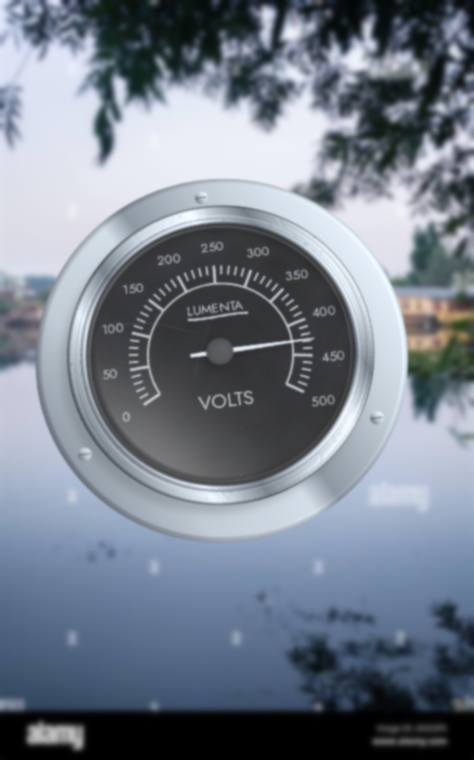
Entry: 430; V
